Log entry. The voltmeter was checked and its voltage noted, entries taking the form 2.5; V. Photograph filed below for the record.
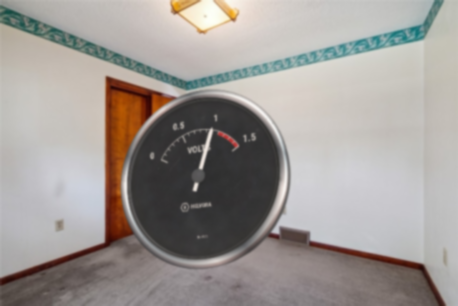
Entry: 1; V
